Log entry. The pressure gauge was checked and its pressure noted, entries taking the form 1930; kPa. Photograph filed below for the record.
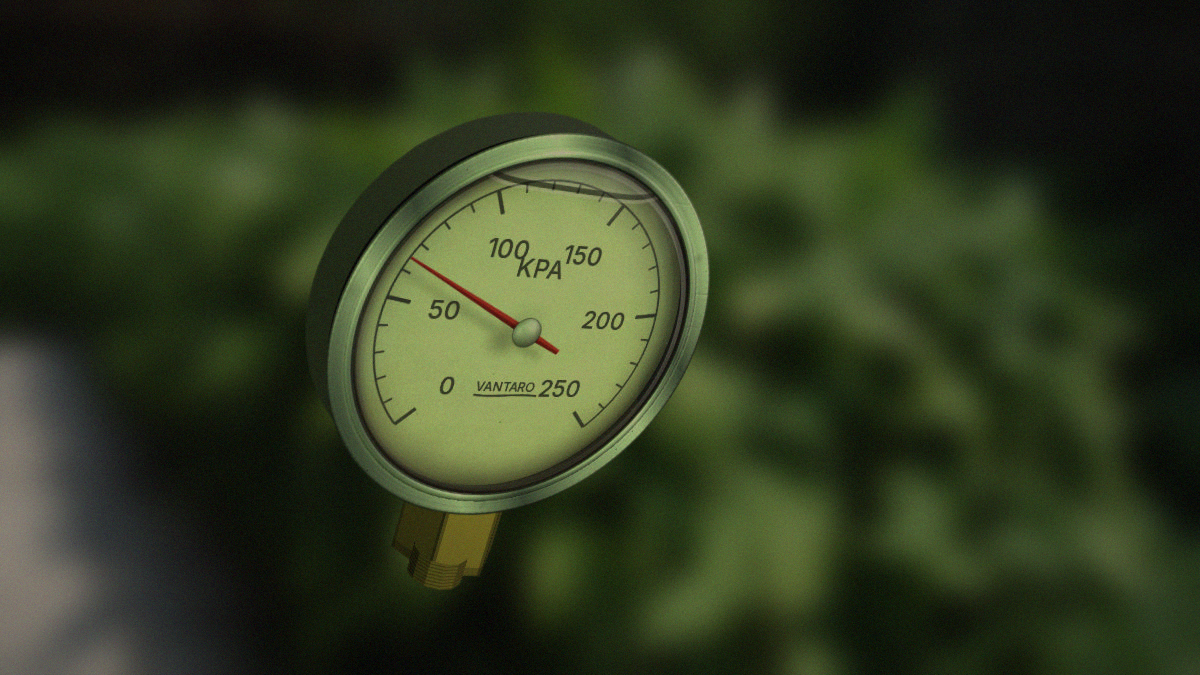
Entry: 65; kPa
